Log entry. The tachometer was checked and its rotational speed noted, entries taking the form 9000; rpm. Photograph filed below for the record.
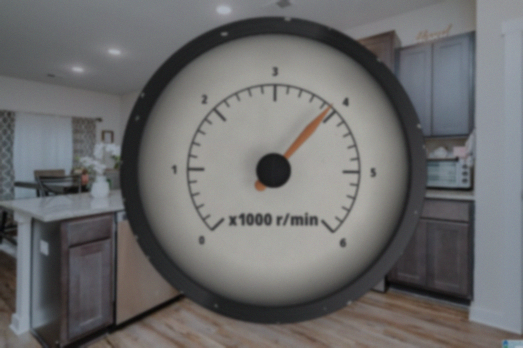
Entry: 3900; rpm
